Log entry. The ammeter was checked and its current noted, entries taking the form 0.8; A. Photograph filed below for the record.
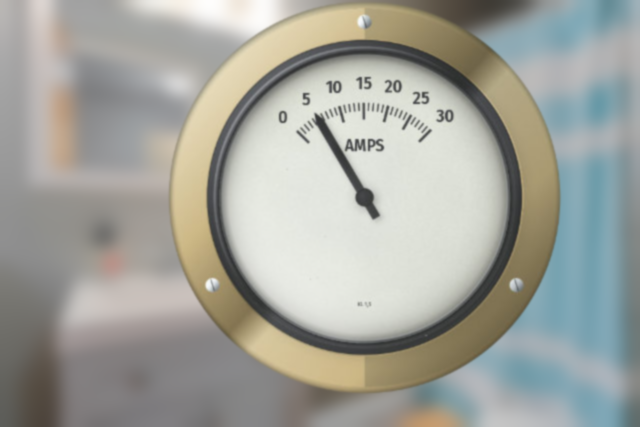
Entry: 5; A
